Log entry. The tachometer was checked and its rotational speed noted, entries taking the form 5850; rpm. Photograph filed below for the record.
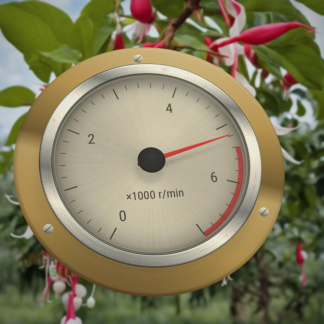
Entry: 5200; rpm
